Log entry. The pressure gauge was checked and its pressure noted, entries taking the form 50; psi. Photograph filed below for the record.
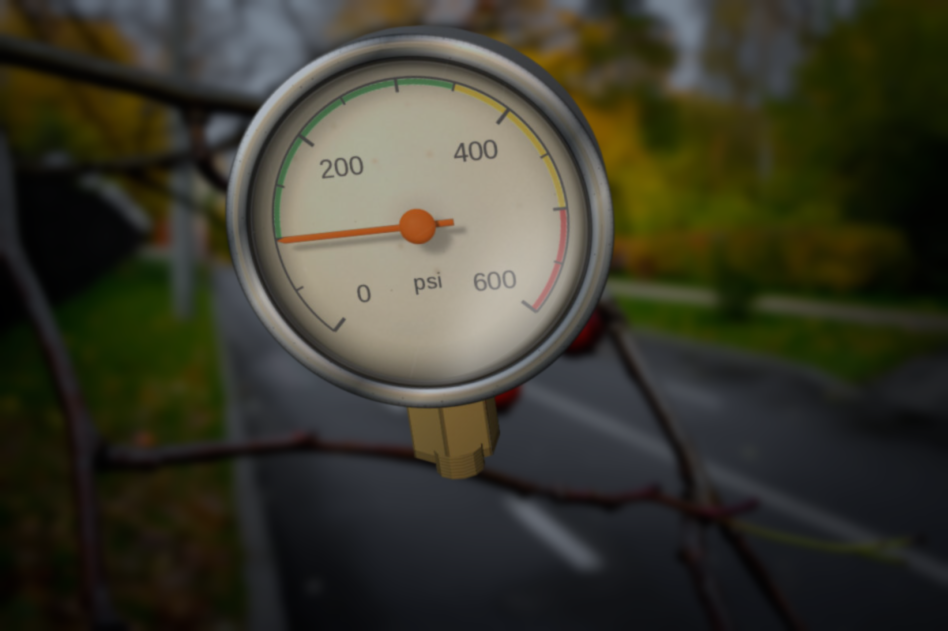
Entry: 100; psi
